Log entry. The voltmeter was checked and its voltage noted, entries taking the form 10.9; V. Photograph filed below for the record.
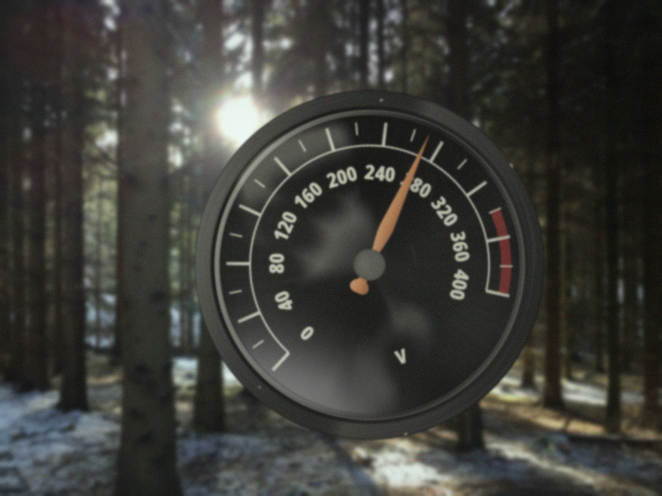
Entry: 270; V
